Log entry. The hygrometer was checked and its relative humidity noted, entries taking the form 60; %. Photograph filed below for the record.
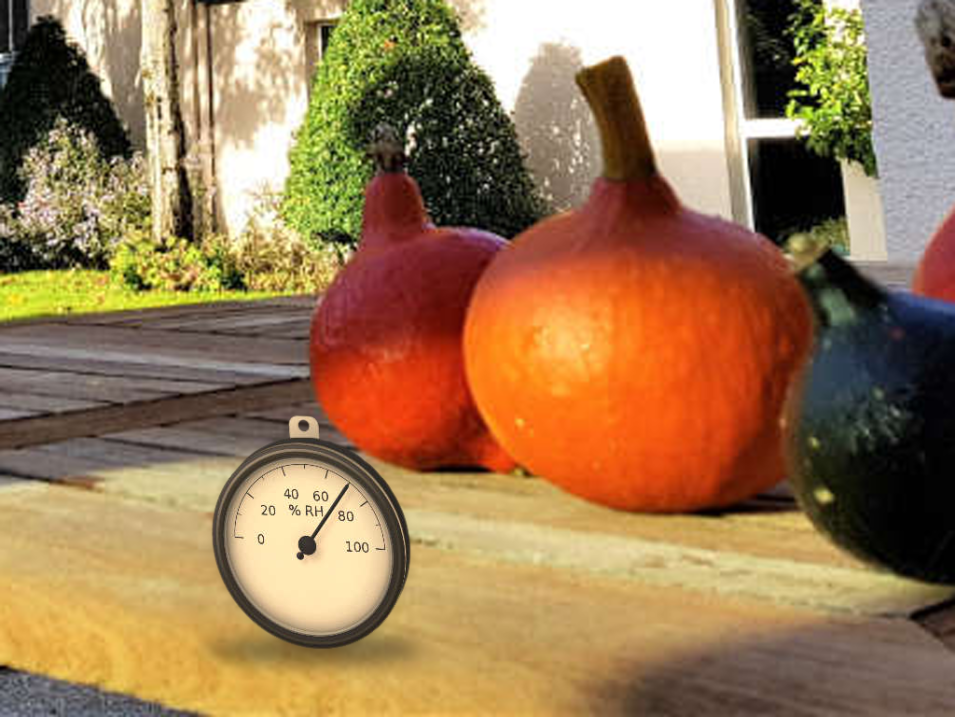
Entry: 70; %
